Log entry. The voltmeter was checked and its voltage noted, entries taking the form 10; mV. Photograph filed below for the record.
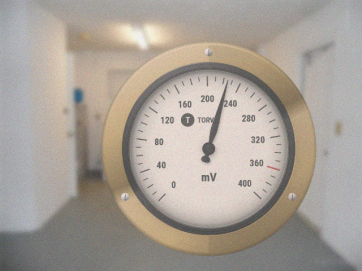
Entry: 225; mV
